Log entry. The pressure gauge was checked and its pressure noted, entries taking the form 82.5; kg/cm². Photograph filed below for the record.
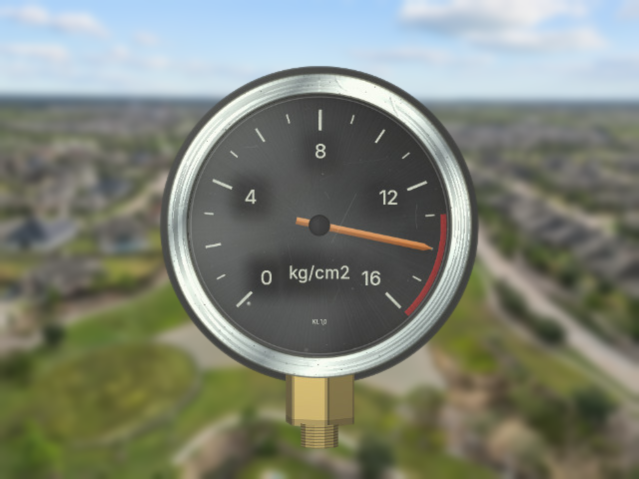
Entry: 14; kg/cm²
